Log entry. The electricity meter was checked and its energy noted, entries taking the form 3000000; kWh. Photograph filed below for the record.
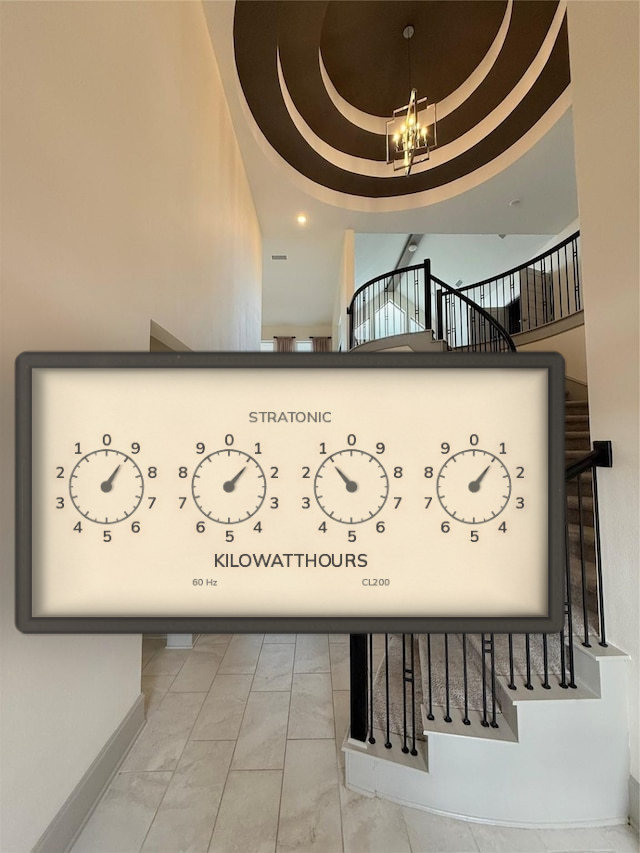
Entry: 9111; kWh
